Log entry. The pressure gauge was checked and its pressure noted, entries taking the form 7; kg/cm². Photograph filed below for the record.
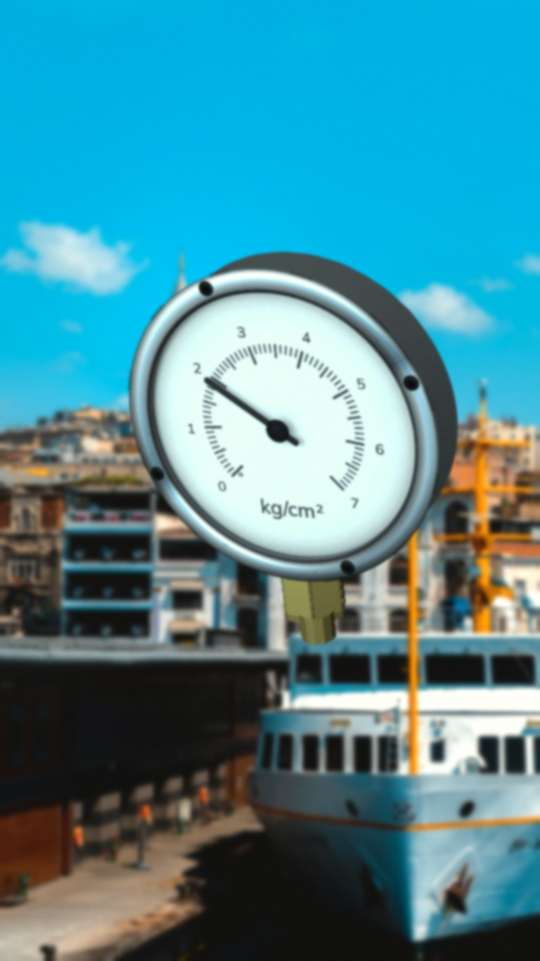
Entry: 2; kg/cm²
